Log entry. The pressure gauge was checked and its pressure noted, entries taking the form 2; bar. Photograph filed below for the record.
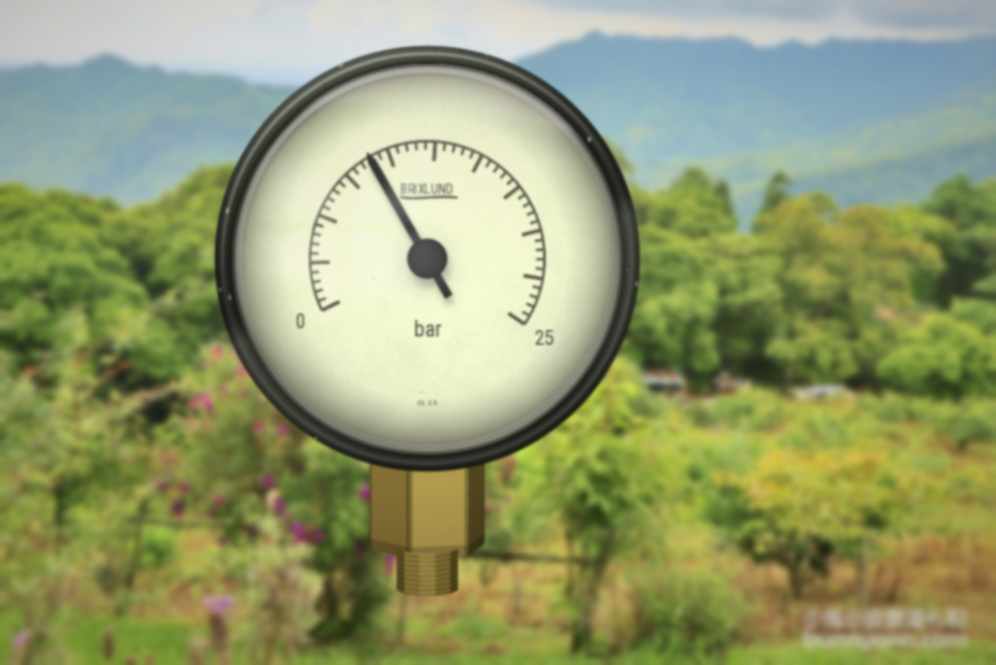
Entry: 9; bar
